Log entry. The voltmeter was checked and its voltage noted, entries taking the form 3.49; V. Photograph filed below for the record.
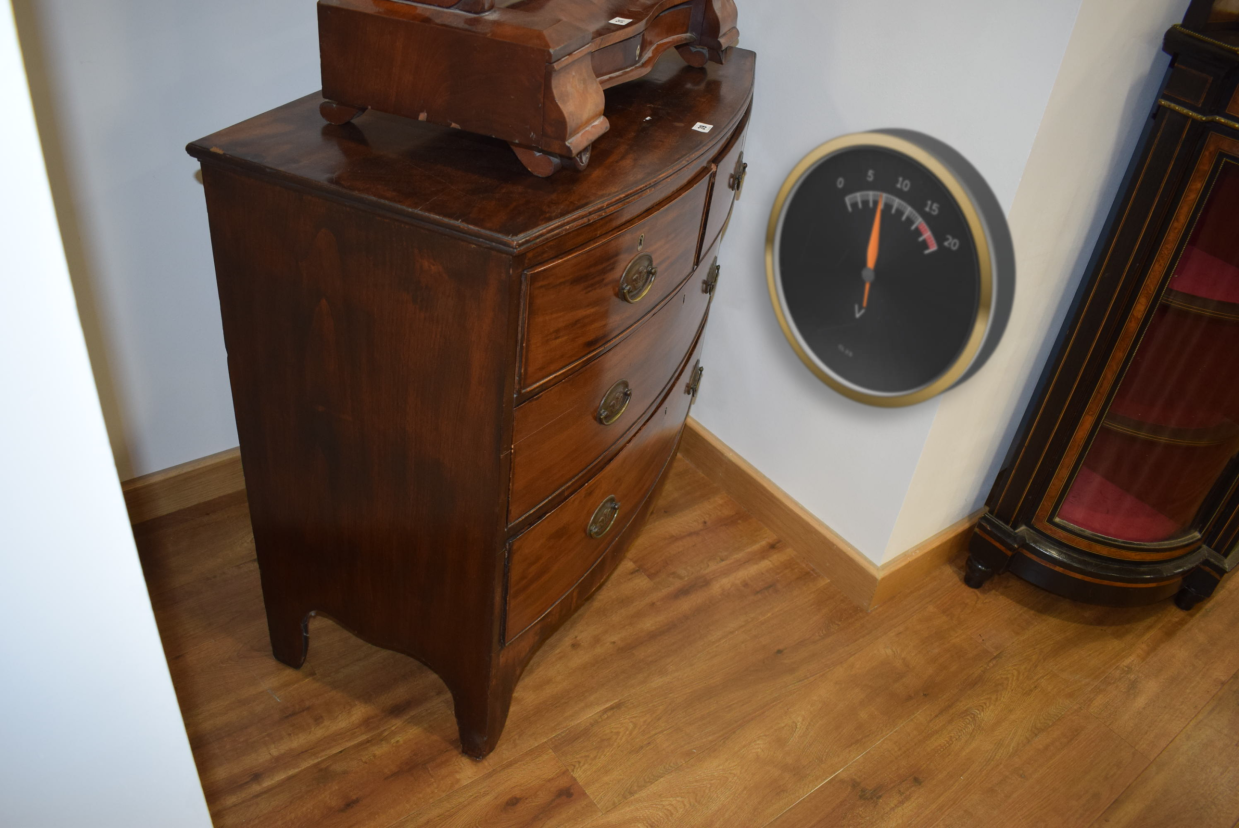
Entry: 7.5; V
